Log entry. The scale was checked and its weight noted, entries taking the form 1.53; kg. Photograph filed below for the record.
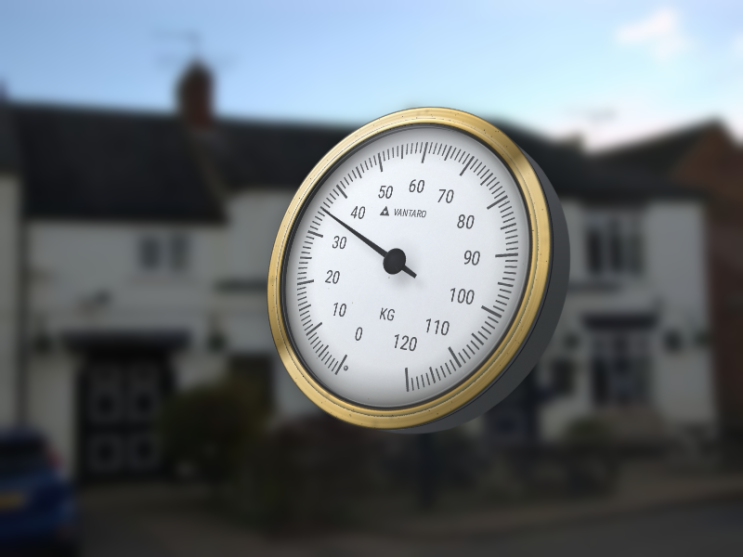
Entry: 35; kg
